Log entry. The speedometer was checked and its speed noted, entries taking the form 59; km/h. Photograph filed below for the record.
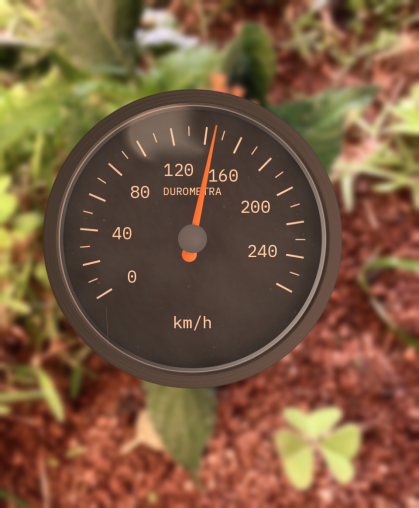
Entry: 145; km/h
